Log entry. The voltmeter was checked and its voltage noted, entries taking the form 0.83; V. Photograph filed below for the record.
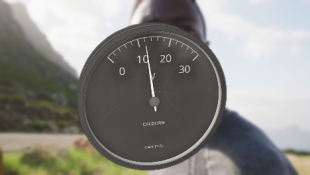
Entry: 12; V
